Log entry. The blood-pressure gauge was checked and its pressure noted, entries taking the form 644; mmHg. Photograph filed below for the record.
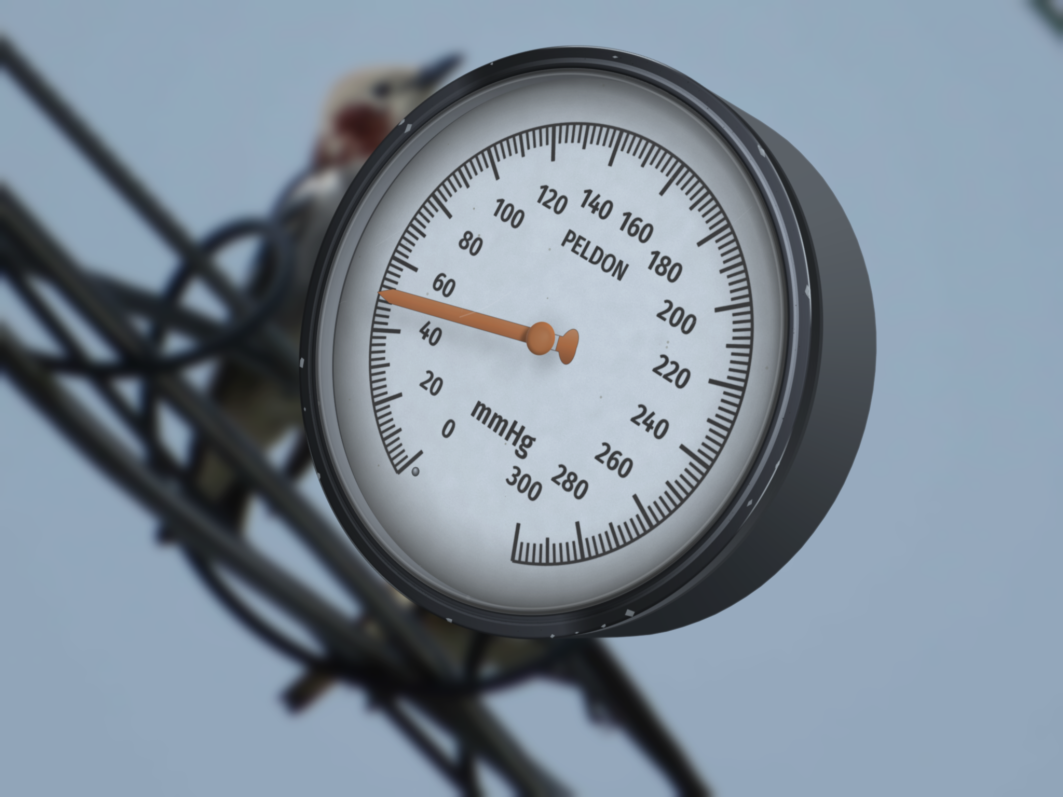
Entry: 50; mmHg
